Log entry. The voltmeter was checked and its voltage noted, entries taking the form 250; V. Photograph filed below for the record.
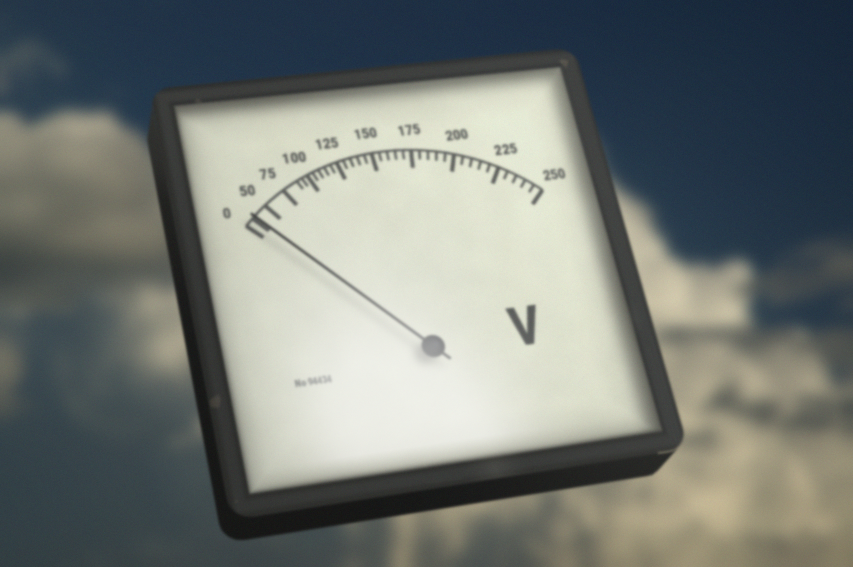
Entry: 25; V
